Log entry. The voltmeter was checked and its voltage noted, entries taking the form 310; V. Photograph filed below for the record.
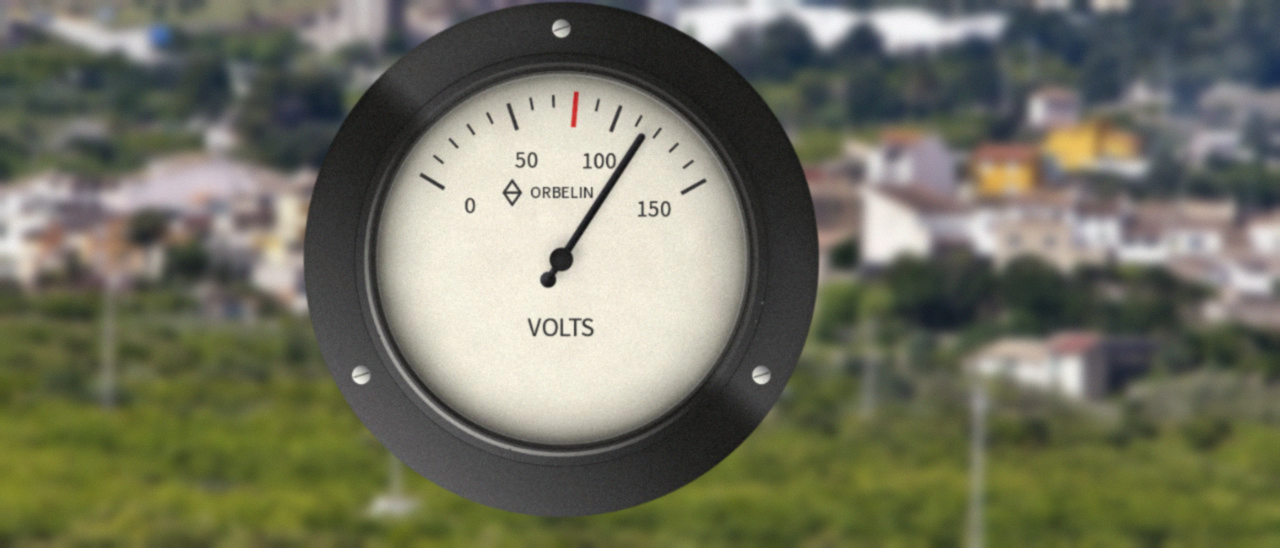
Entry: 115; V
